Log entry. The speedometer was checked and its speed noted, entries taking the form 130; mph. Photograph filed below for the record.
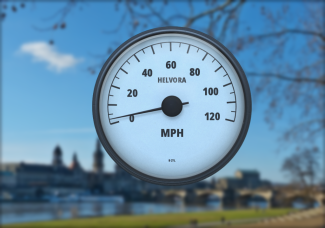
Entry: 2.5; mph
